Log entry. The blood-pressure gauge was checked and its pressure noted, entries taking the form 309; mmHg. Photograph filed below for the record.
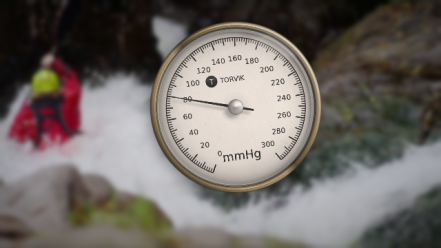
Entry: 80; mmHg
